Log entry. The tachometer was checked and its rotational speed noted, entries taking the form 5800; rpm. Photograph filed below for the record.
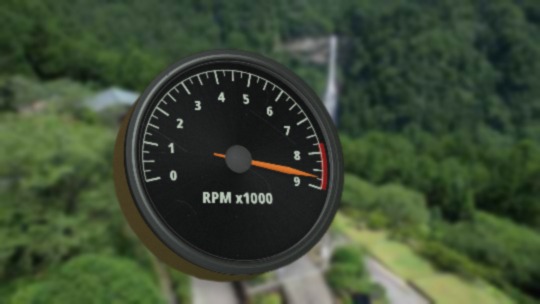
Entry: 8750; rpm
